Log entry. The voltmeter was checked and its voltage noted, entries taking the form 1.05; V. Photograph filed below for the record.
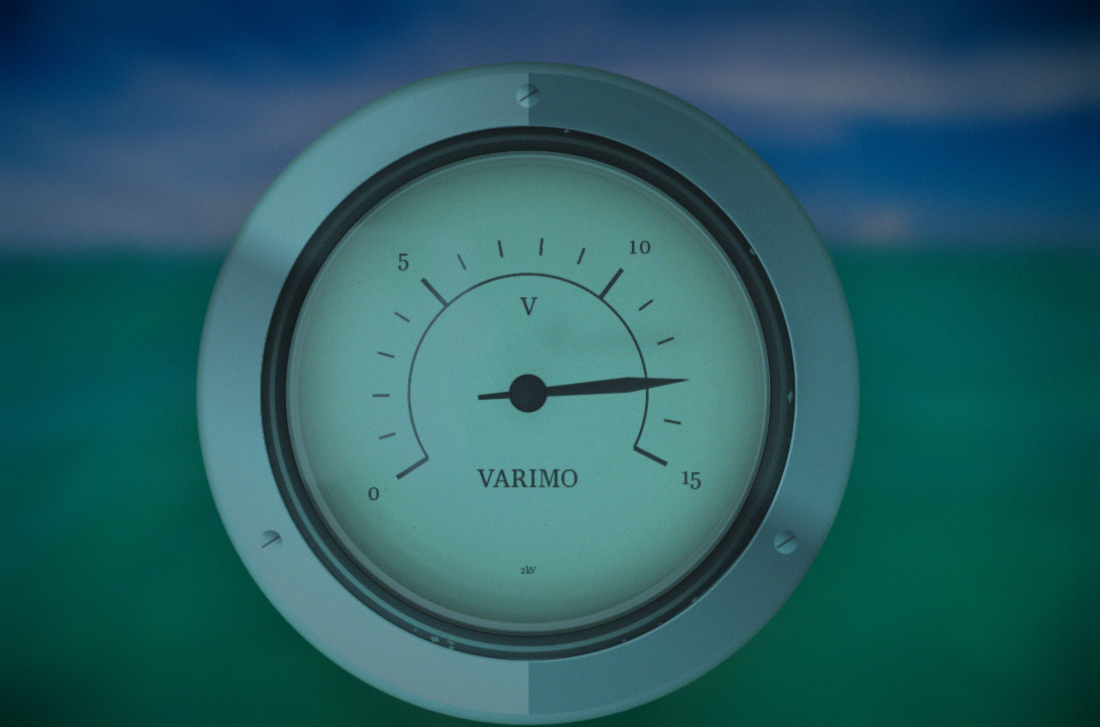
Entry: 13; V
